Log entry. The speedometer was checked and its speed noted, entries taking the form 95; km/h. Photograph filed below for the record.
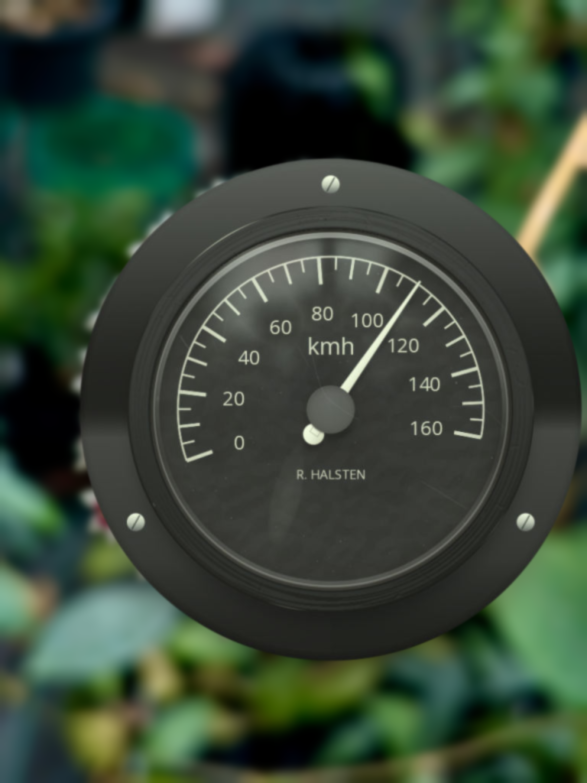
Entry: 110; km/h
